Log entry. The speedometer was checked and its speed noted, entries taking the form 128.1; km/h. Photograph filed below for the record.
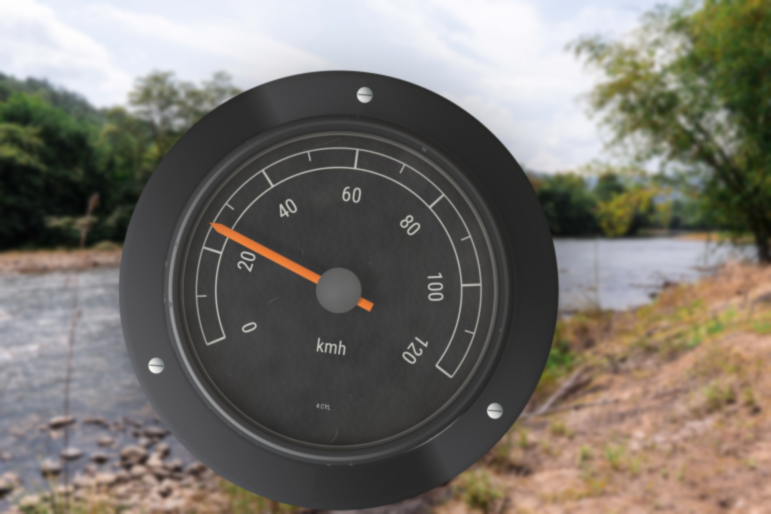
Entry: 25; km/h
